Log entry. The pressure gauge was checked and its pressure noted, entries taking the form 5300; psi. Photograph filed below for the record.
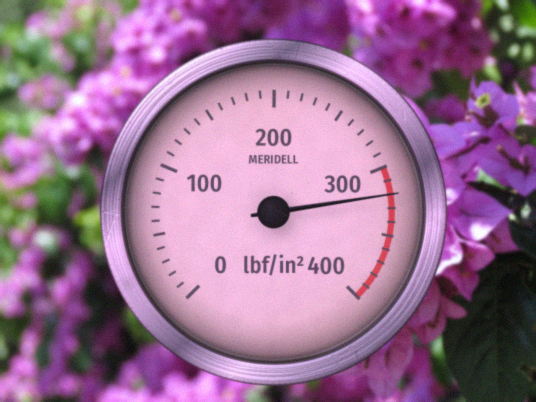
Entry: 320; psi
